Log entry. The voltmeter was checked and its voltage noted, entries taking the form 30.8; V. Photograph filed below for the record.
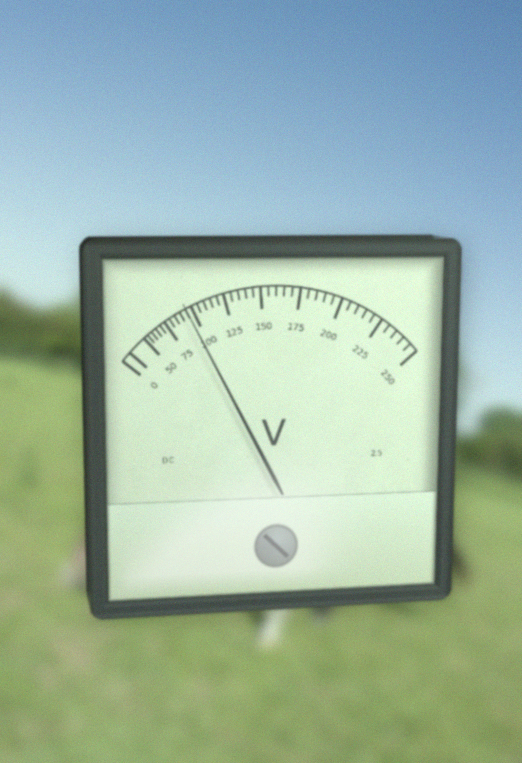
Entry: 95; V
